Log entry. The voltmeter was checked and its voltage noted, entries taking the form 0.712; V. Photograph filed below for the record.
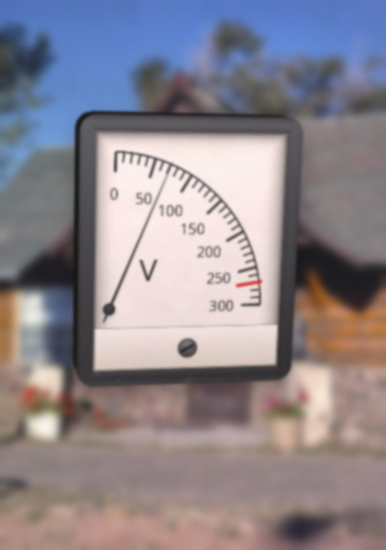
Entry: 70; V
